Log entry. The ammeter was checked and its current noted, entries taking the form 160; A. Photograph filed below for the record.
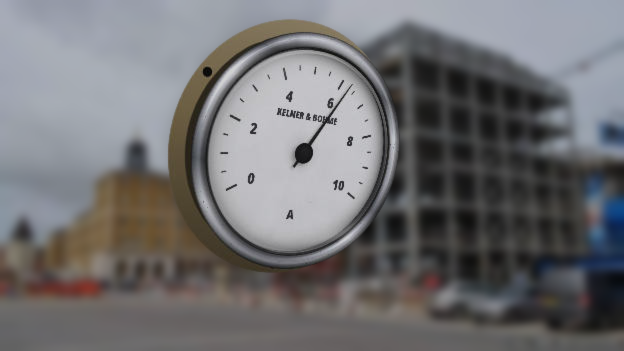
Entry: 6.25; A
